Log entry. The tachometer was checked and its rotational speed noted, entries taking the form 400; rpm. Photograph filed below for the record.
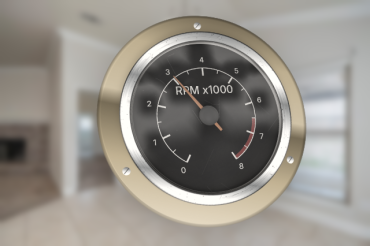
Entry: 3000; rpm
